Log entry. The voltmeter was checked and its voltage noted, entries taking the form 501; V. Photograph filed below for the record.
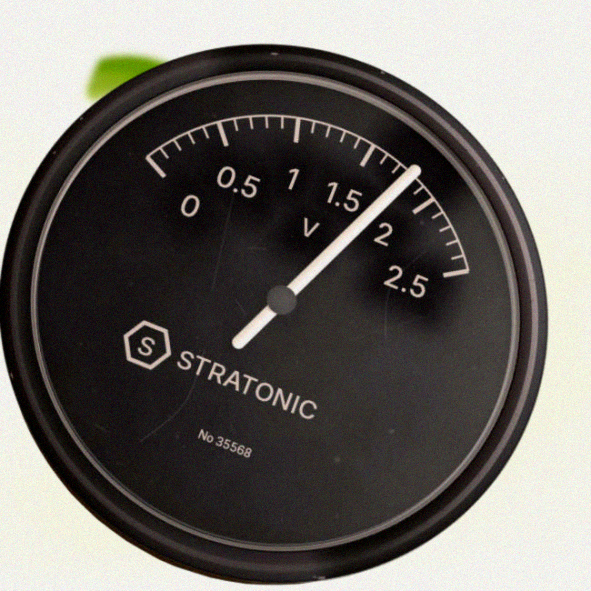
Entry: 1.8; V
